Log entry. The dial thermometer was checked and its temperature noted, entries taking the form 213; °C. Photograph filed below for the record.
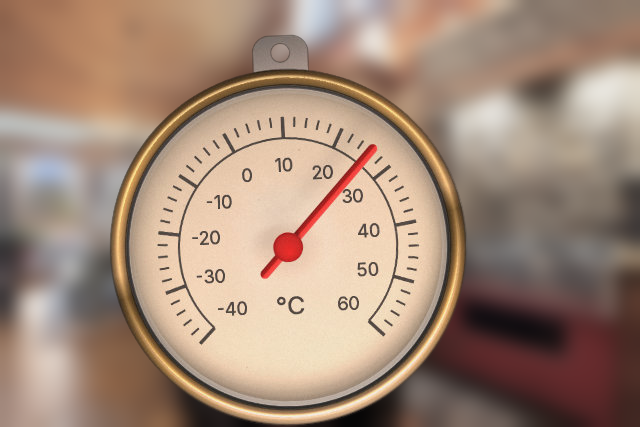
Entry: 26; °C
